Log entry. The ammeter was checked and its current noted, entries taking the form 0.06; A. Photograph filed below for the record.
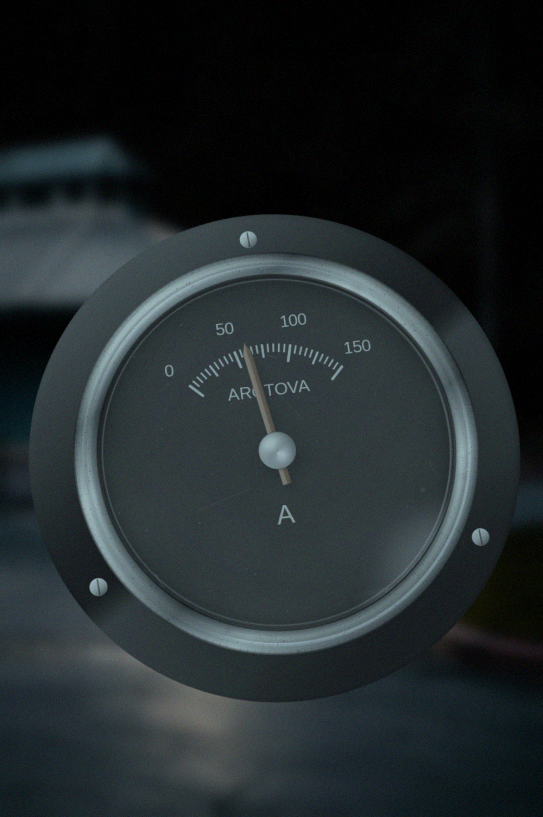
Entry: 60; A
